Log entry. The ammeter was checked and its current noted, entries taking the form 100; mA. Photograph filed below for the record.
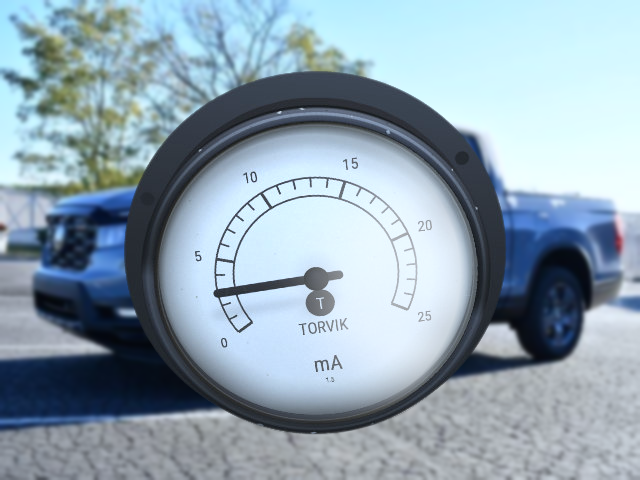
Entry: 3; mA
